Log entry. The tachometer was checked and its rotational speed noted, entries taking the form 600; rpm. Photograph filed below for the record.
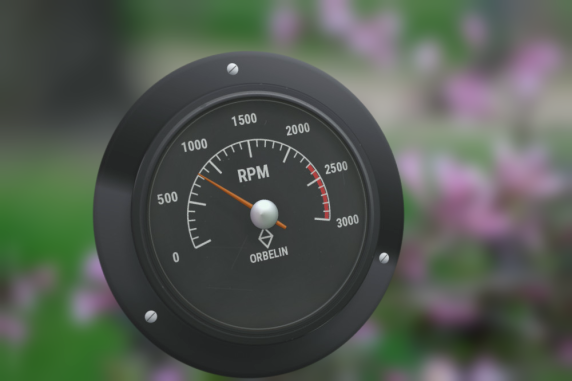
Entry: 800; rpm
